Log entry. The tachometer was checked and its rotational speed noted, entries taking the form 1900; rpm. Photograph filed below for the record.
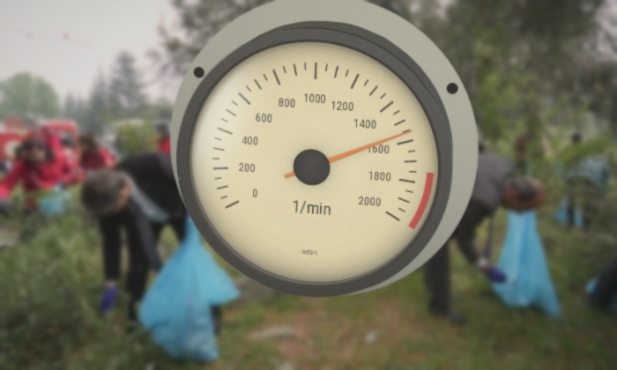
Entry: 1550; rpm
